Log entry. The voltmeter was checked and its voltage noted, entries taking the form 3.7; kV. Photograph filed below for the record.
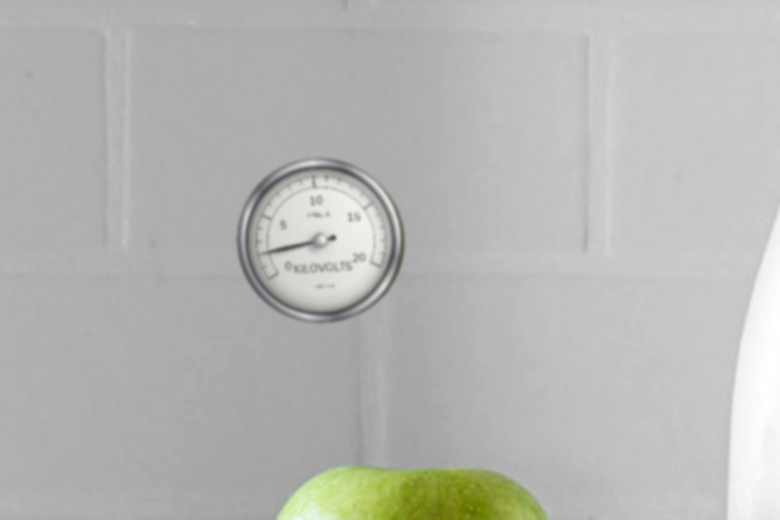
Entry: 2; kV
